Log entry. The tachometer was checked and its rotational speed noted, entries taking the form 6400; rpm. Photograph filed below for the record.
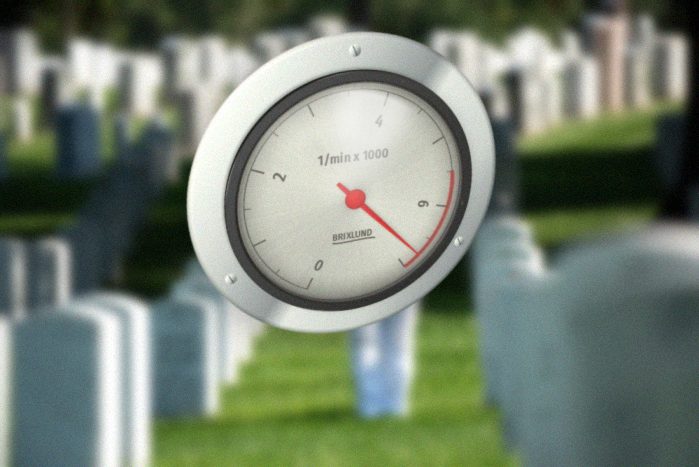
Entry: 6750; rpm
